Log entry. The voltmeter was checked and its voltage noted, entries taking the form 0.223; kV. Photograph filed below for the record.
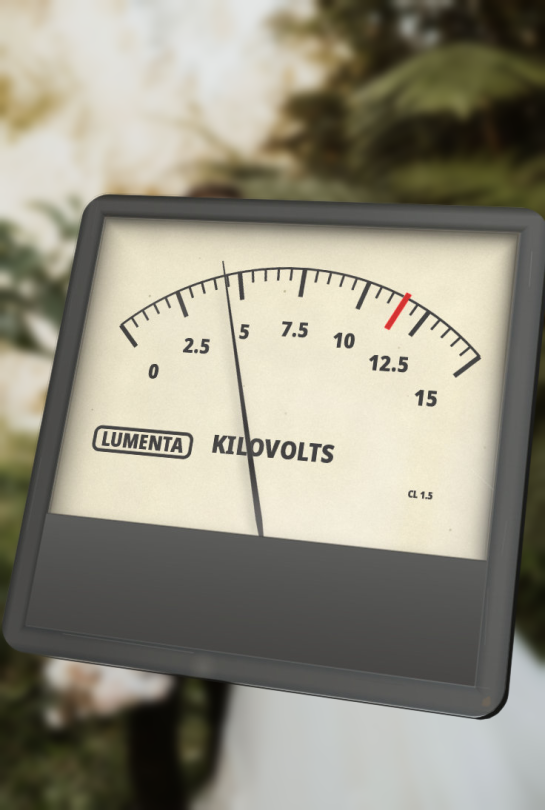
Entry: 4.5; kV
